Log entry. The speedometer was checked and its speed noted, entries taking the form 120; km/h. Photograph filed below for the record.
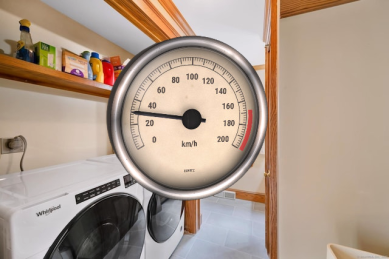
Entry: 30; km/h
